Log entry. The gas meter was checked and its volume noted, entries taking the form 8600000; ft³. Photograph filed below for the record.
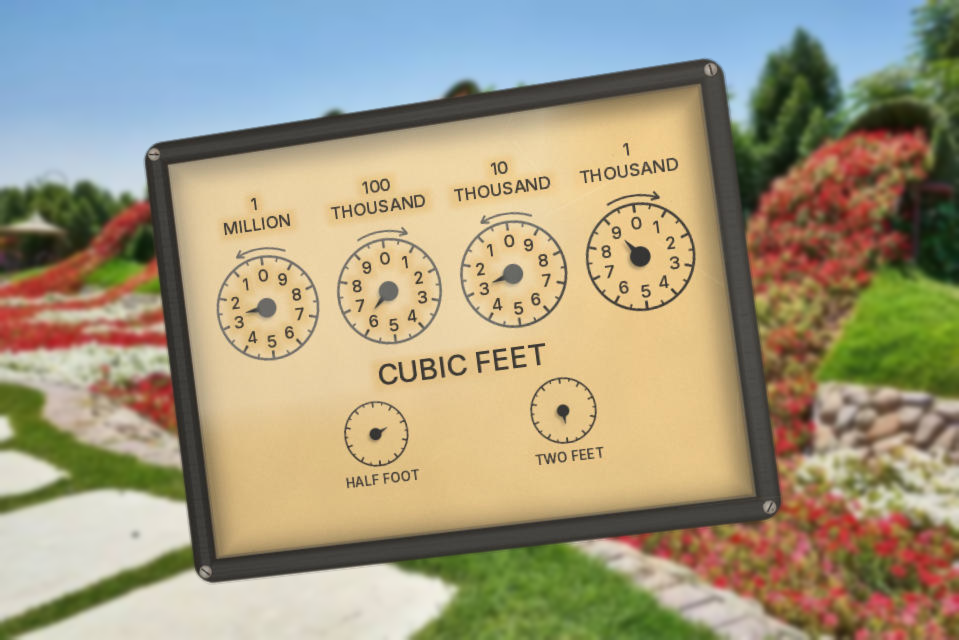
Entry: 262900; ft³
